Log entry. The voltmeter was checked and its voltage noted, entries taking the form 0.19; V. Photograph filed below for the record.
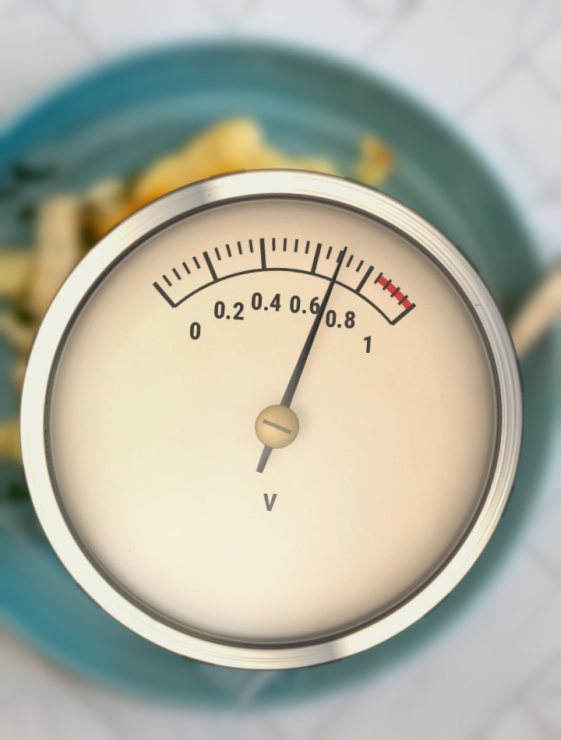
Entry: 0.68; V
